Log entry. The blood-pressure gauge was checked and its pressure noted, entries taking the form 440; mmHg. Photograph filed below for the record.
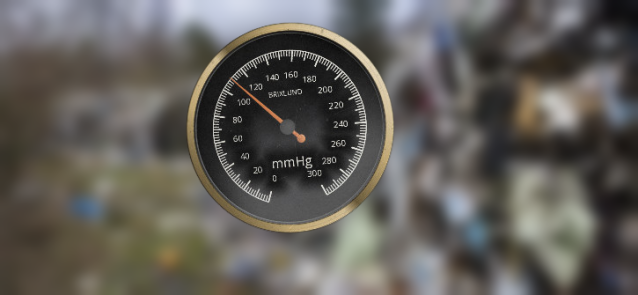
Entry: 110; mmHg
